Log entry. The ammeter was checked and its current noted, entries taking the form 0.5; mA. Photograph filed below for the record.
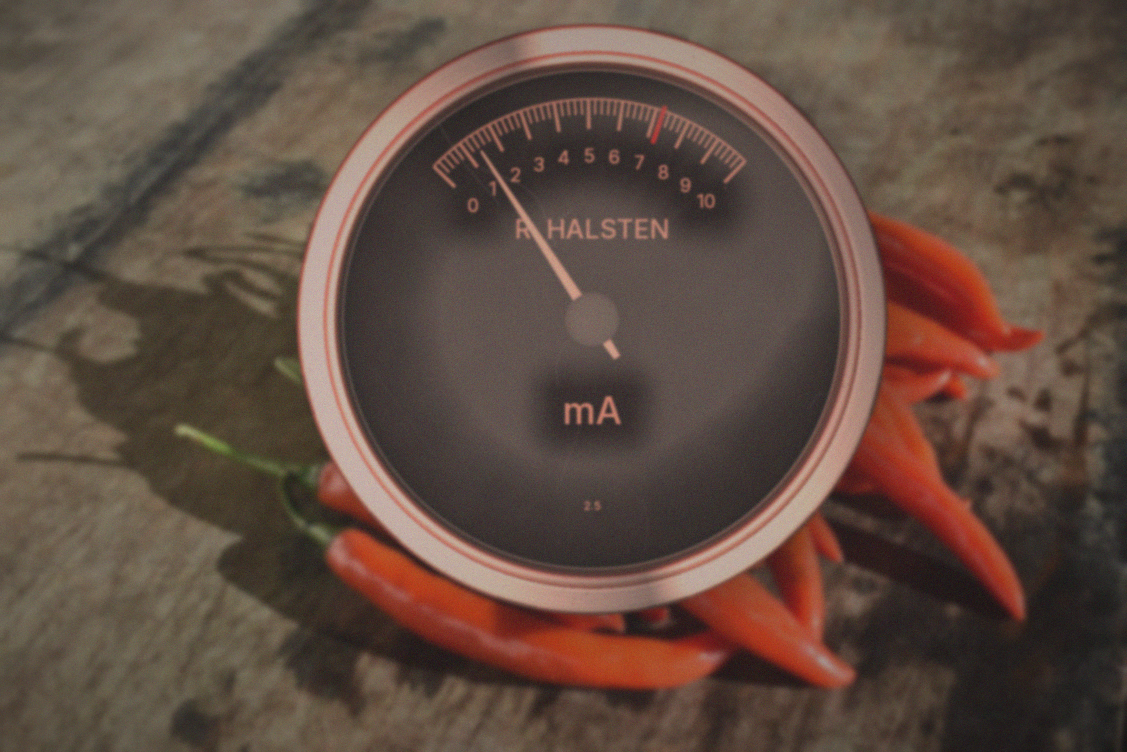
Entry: 1.4; mA
